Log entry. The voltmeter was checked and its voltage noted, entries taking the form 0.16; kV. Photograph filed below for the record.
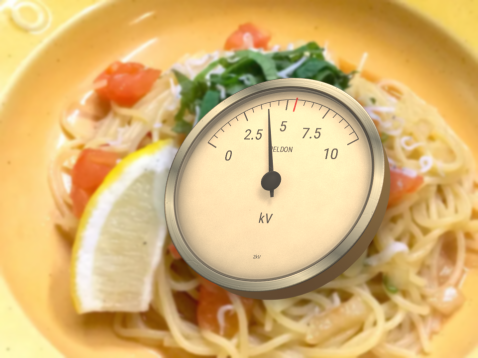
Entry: 4; kV
